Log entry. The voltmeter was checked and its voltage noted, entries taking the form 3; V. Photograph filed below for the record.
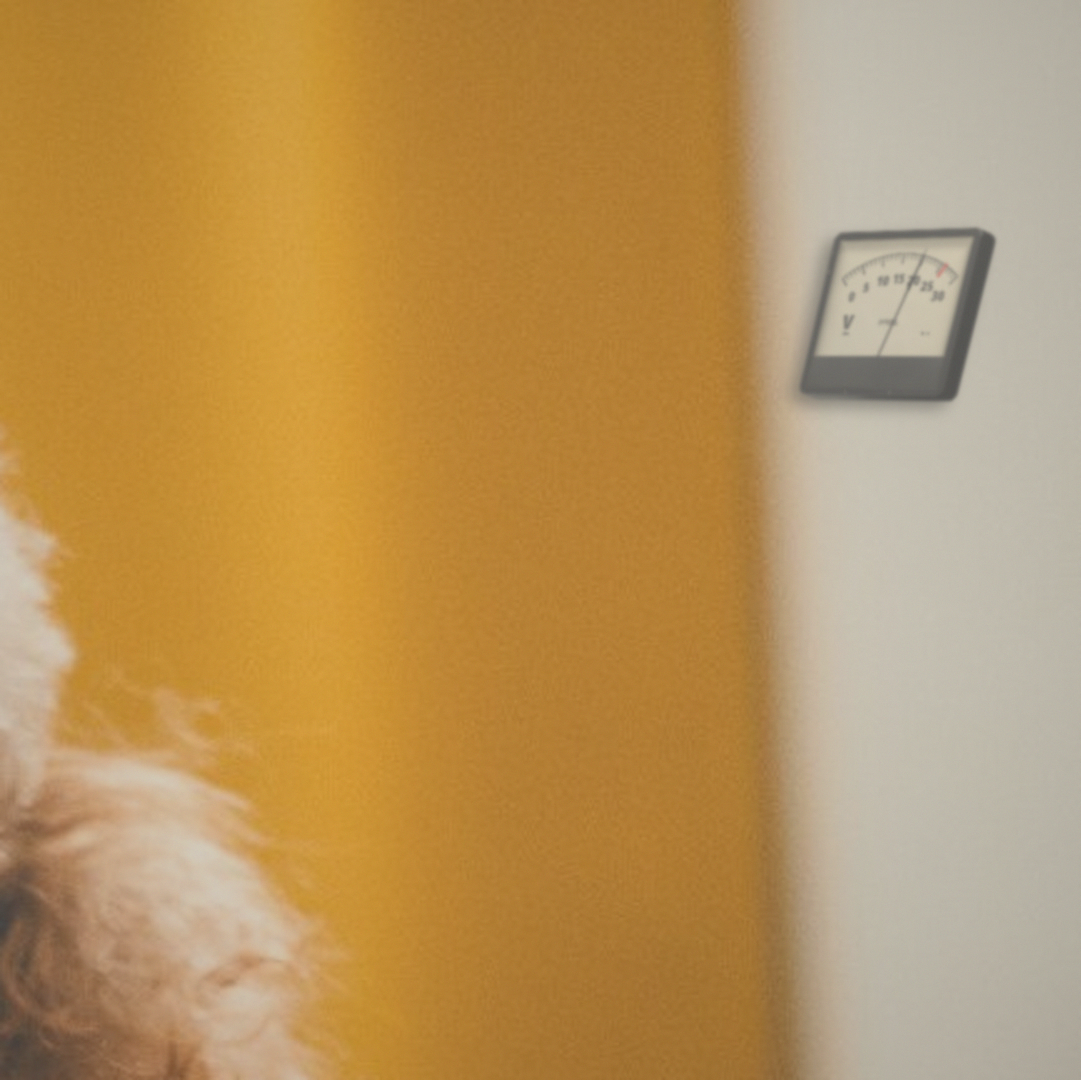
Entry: 20; V
